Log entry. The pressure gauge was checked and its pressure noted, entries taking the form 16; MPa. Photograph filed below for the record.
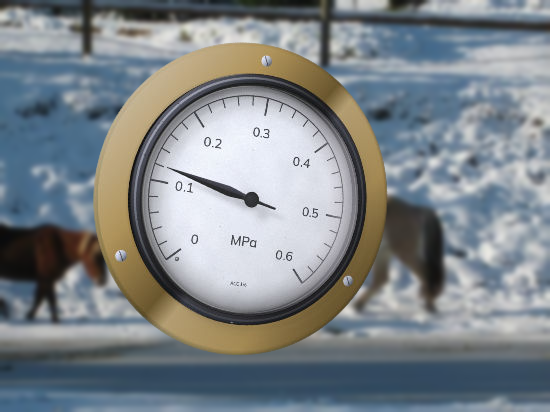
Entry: 0.12; MPa
